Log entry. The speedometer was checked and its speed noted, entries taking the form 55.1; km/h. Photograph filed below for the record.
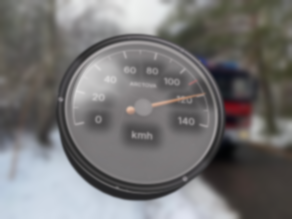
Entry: 120; km/h
